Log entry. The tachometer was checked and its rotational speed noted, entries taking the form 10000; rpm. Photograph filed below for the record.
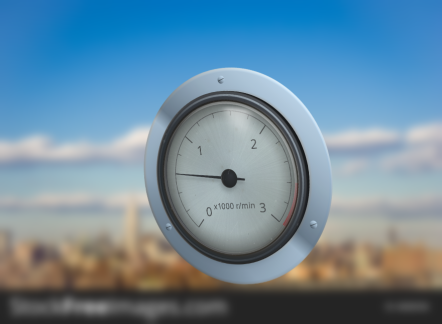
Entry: 600; rpm
